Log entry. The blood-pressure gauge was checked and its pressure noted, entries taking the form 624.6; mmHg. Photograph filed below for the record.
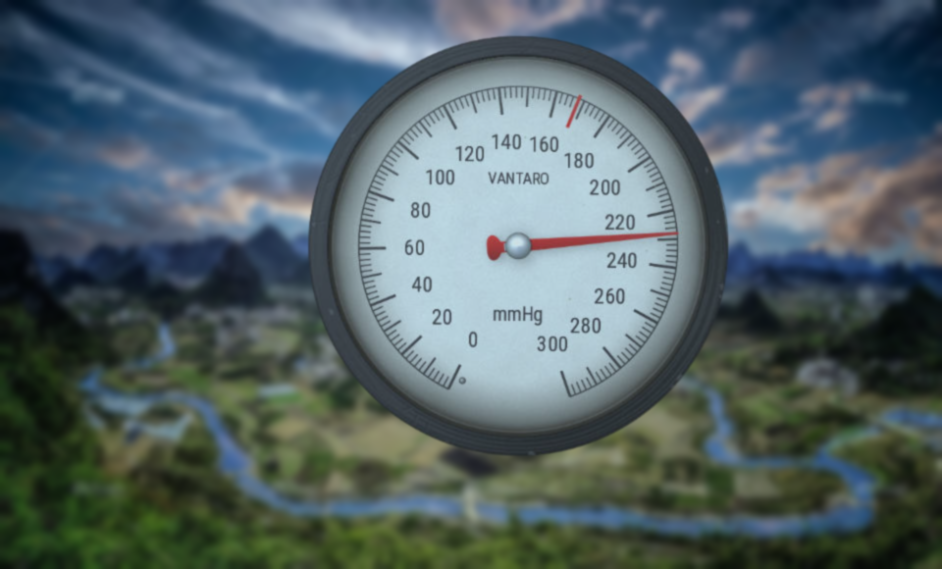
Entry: 228; mmHg
